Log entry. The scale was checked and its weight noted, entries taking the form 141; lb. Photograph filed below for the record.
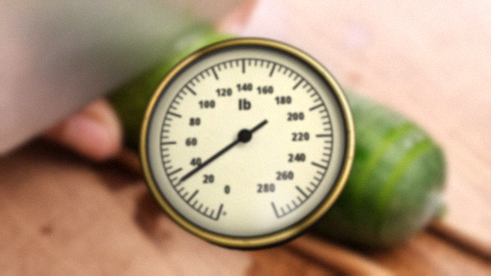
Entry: 32; lb
